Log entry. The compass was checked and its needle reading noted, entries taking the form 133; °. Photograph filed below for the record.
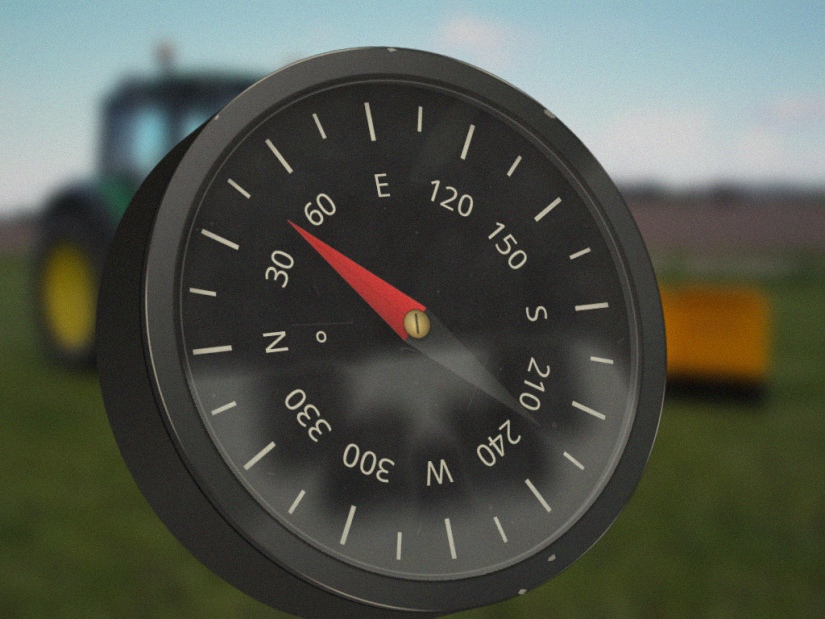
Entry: 45; °
